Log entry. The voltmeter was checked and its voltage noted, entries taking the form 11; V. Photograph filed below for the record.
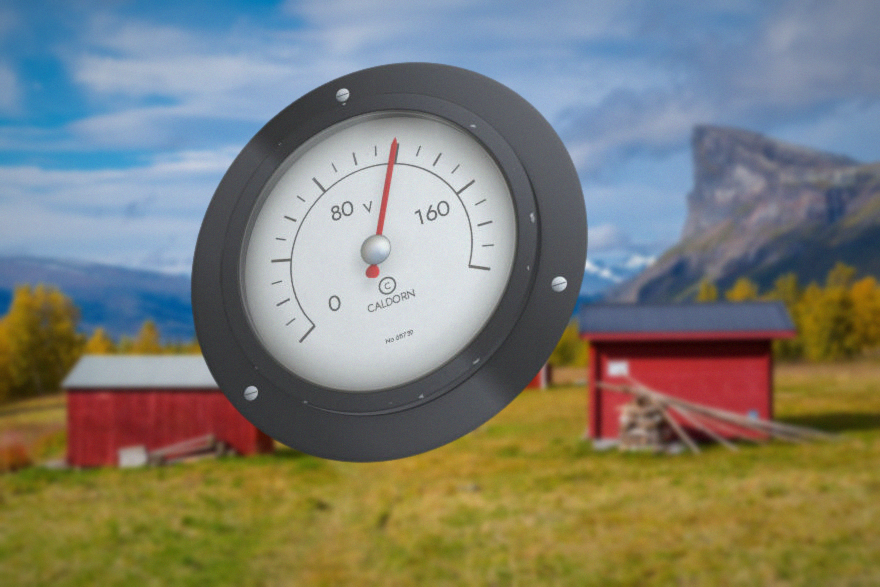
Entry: 120; V
